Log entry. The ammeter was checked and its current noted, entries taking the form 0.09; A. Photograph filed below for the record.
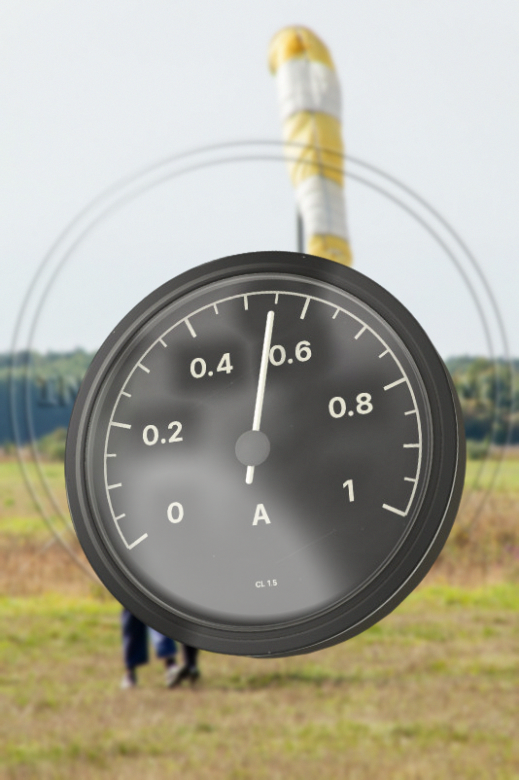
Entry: 0.55; A
